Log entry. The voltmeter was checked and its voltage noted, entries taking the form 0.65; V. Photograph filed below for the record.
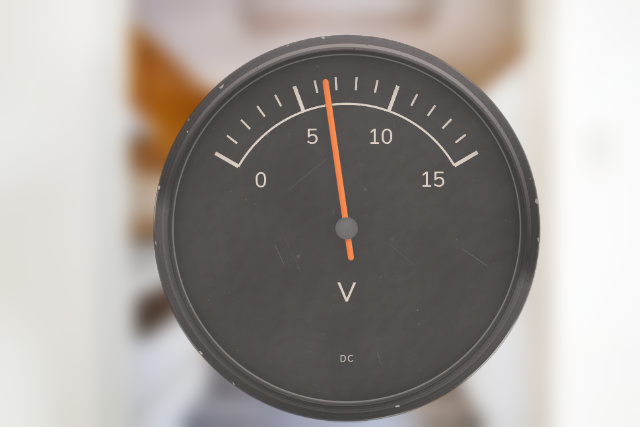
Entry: 6.5; V
